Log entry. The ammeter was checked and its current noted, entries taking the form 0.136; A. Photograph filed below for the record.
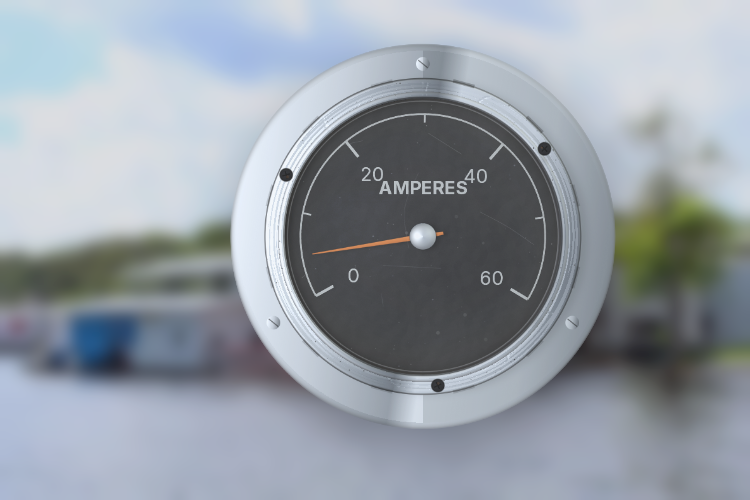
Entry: 5; A
